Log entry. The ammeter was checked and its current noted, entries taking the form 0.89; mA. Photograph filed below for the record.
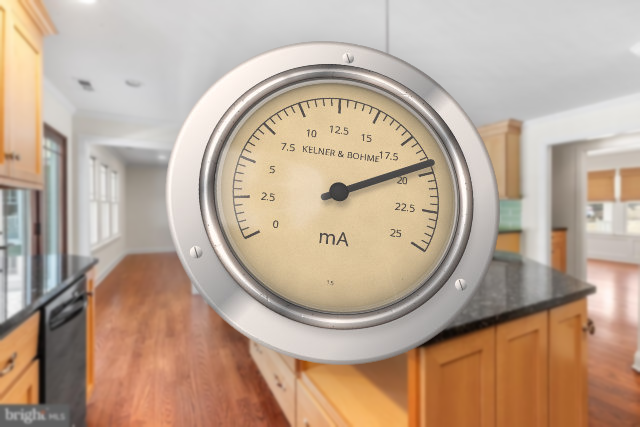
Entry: 19.5; mA
